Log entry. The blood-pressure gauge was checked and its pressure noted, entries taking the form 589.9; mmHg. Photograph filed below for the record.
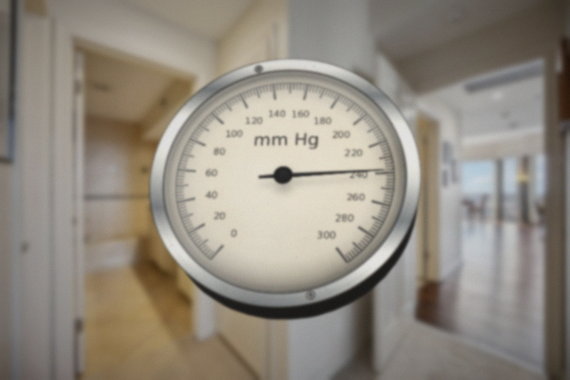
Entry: 240; mmHg
